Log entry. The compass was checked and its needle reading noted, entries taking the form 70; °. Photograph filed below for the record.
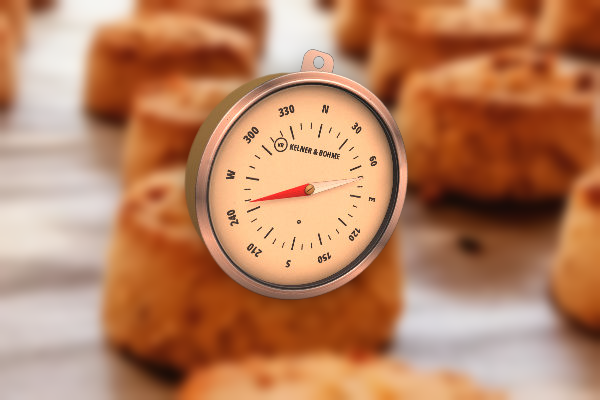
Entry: 250; °
